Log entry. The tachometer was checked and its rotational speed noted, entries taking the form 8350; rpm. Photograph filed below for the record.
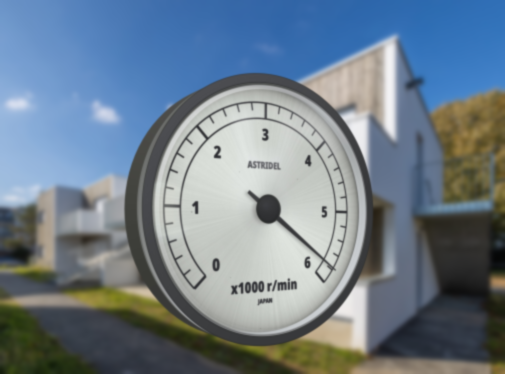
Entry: 5800; rpm
